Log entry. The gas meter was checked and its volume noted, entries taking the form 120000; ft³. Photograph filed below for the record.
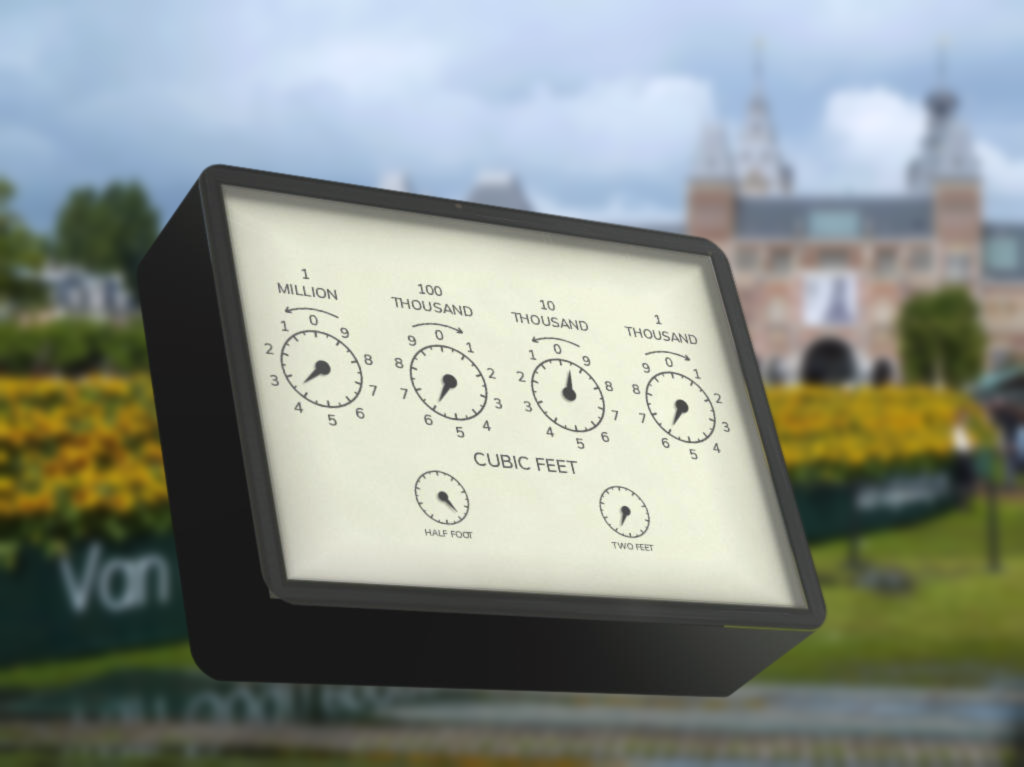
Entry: 359600; ft³
